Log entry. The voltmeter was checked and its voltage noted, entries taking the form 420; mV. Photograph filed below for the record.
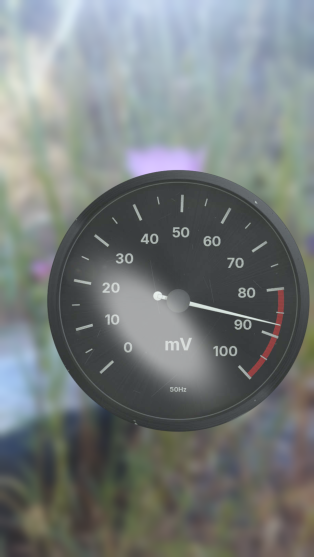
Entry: 87.5; mV
